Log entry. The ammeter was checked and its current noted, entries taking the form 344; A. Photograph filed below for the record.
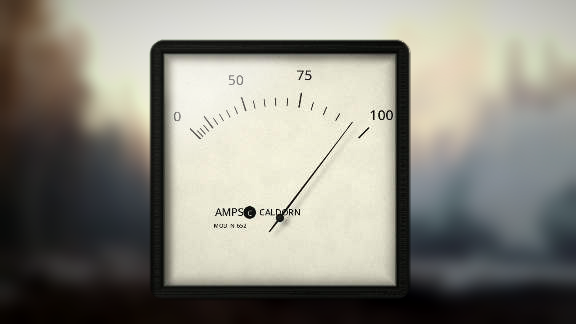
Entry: 95; A
